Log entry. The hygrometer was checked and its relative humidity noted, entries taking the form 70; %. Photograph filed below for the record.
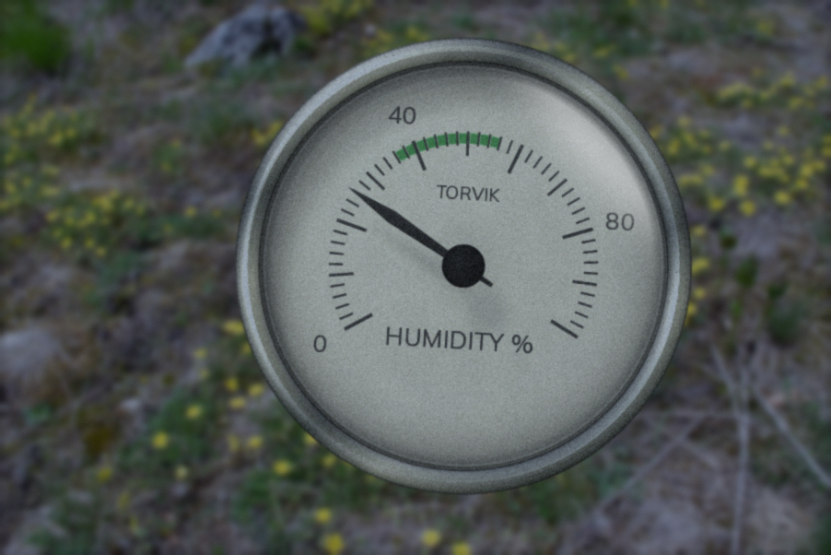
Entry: 26; %
